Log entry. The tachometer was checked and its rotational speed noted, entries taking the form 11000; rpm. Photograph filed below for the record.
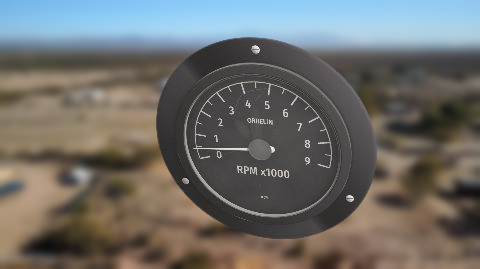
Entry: 500; rpm
